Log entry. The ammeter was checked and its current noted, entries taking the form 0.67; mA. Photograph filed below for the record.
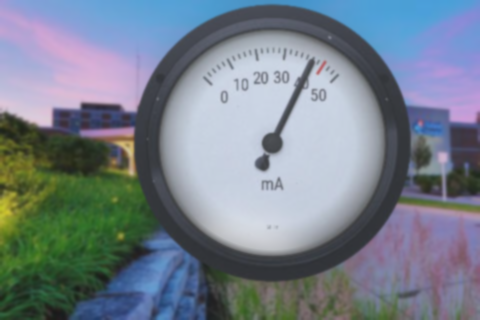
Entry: 40; mA
